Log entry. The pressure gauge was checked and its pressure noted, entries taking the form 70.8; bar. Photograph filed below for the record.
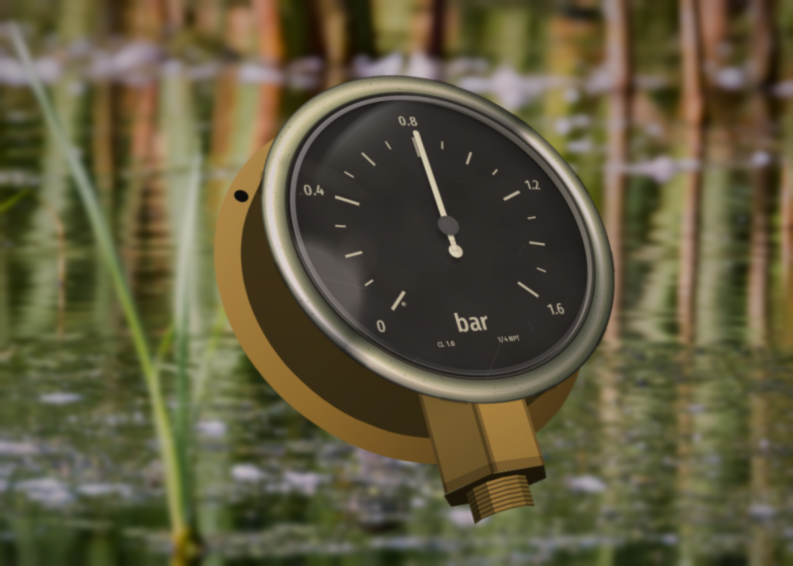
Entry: 0.8; bar
